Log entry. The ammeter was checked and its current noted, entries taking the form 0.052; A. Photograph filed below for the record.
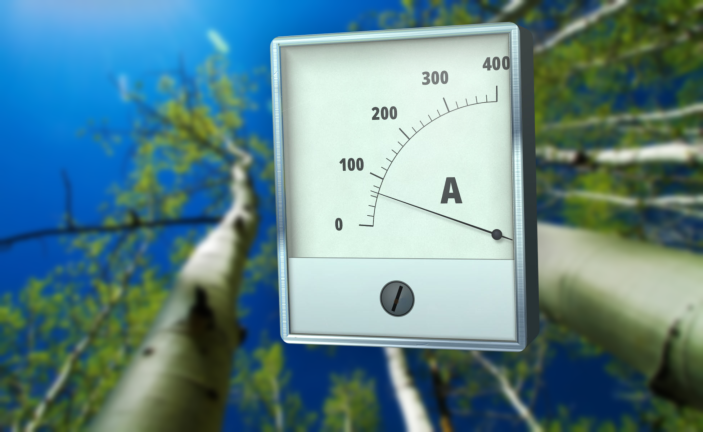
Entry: 70; A
